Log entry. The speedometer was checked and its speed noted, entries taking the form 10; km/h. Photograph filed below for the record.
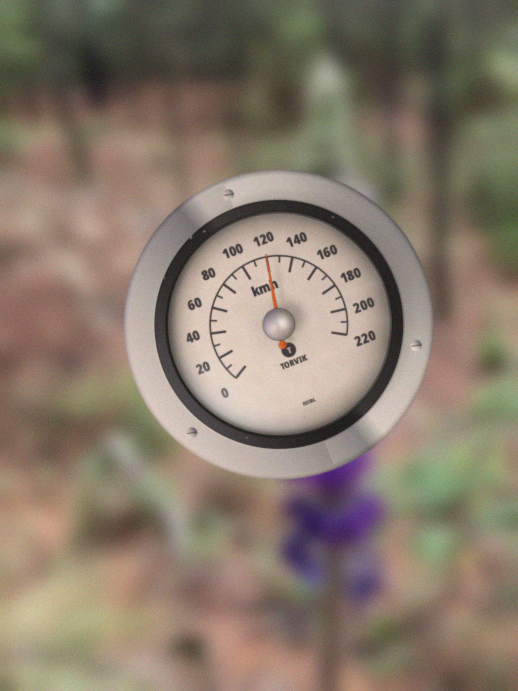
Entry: 120; km/h
